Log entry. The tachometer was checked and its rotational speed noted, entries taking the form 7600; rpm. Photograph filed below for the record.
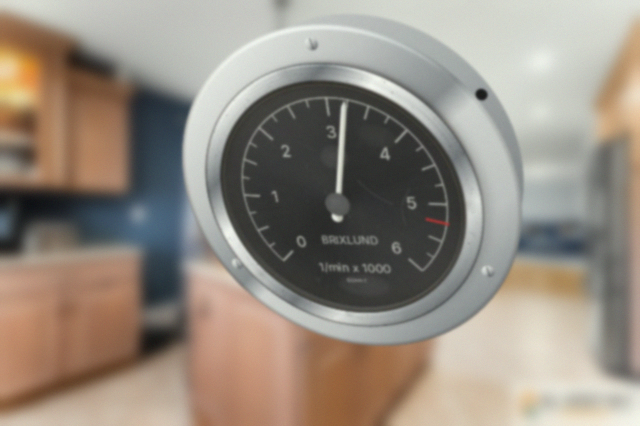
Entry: 3250; rpm
